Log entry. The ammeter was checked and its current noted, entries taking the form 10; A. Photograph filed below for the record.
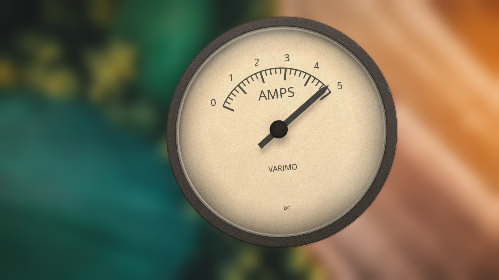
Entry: 4.8; A
